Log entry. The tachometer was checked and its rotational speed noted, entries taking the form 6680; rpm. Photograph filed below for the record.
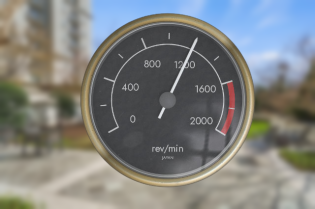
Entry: 1200; rpm
